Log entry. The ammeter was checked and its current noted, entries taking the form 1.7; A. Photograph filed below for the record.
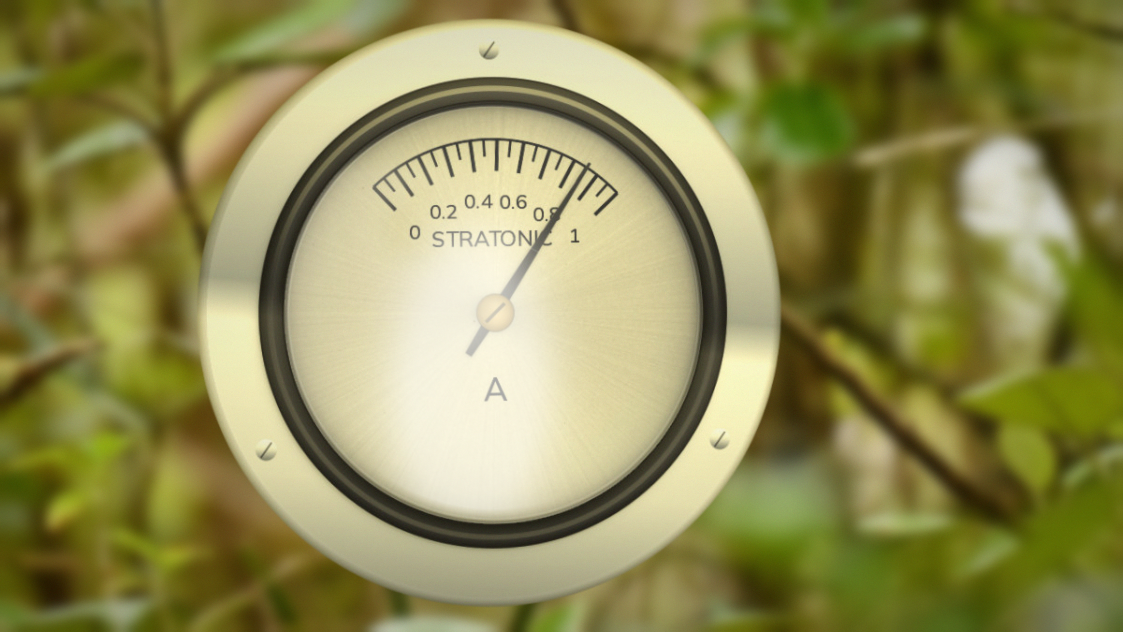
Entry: 0.85; A
